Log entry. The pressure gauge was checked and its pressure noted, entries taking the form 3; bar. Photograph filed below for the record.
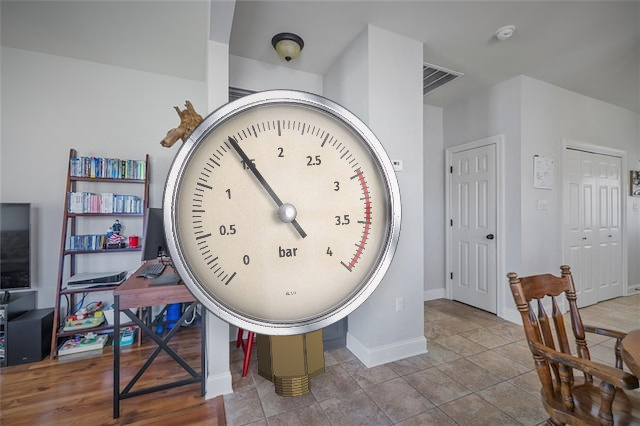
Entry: 1.5; bar
